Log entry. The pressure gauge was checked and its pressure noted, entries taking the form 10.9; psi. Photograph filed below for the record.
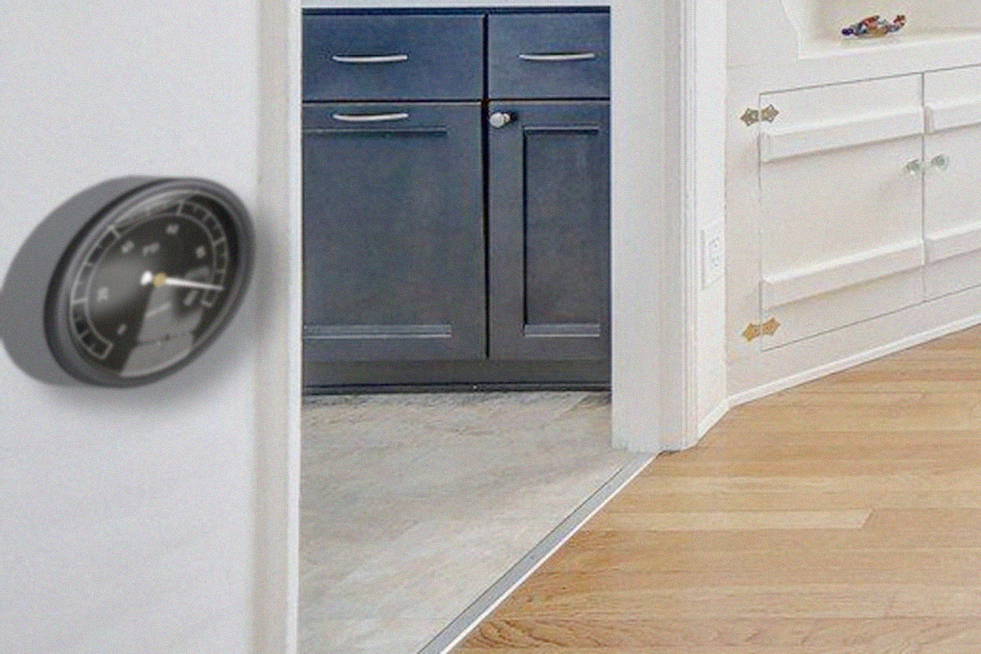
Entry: 95; psi
